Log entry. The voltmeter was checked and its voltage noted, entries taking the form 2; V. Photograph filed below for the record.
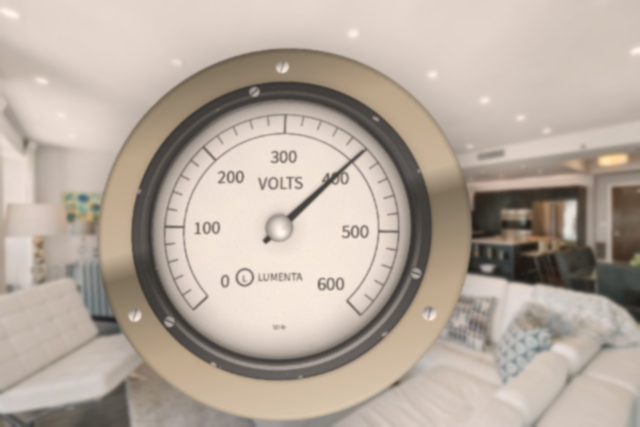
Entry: 400; V
